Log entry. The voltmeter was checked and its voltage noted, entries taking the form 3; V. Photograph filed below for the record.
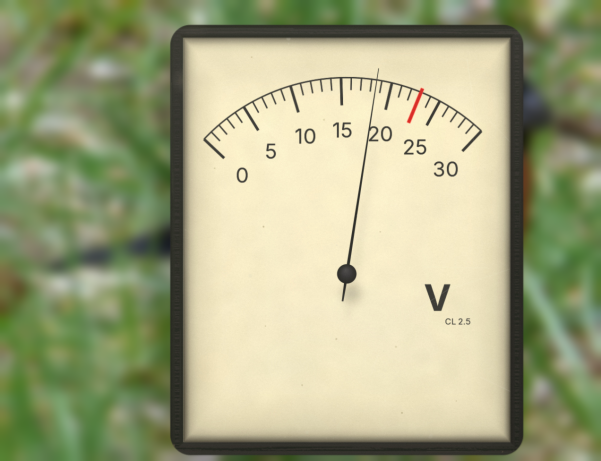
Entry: 18.5; V
